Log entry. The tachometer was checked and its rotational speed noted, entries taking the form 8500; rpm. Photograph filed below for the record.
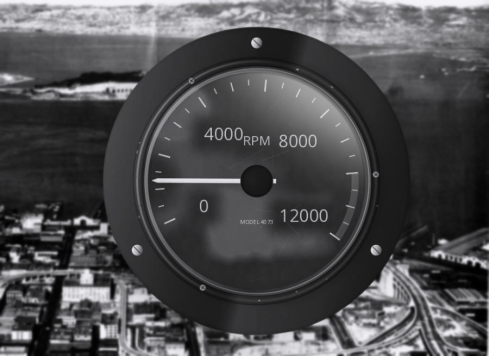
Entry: 1250; rpm
